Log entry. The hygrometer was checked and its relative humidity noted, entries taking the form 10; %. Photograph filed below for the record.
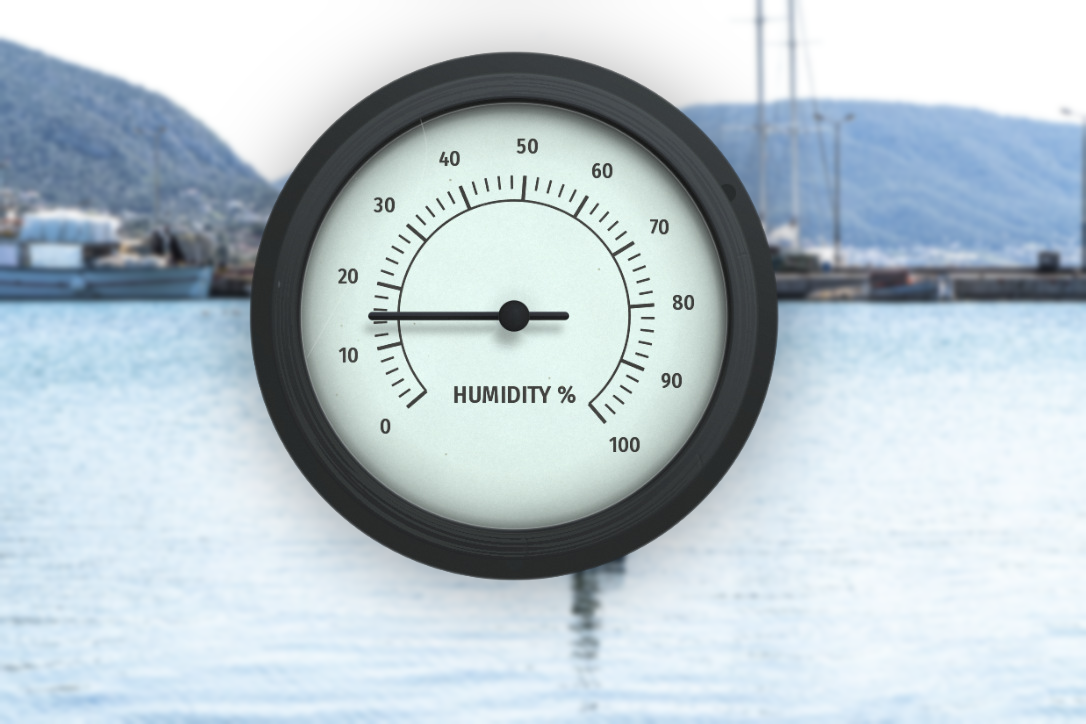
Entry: 15; %
